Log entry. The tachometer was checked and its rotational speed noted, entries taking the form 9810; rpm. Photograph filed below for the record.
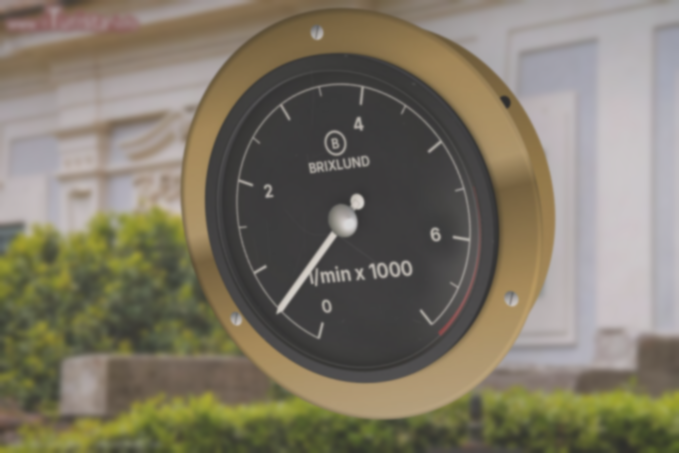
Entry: 500; rpm
